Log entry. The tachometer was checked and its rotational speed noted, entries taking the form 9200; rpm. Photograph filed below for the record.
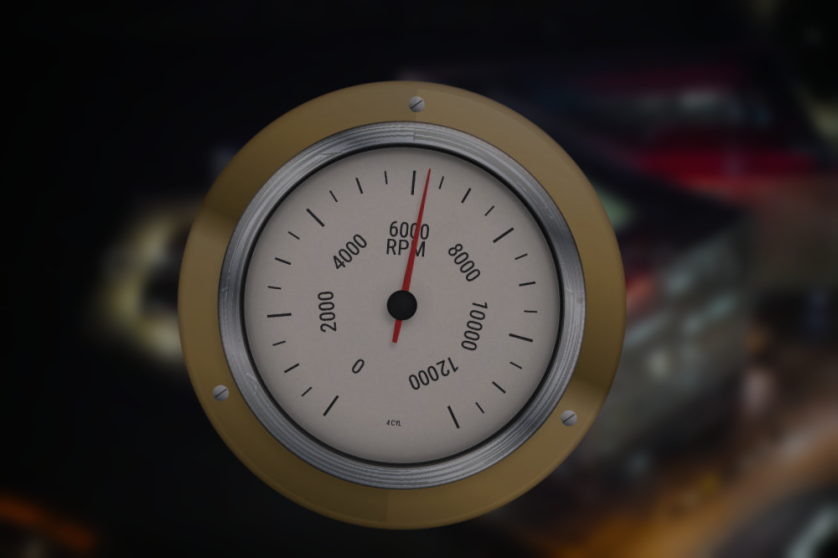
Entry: 6250; rpm
